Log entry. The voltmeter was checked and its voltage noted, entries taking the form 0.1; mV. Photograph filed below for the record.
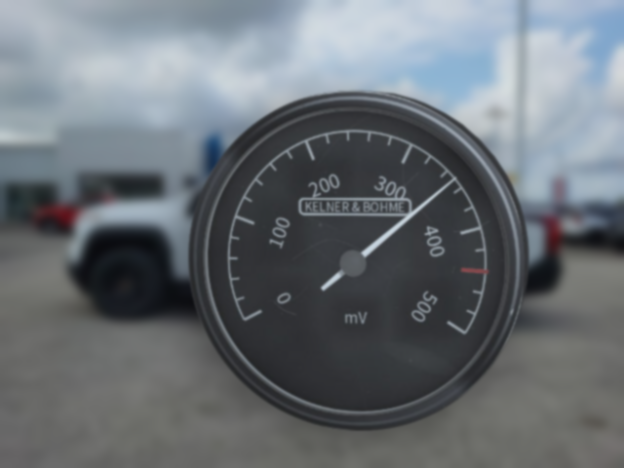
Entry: 350; mV
